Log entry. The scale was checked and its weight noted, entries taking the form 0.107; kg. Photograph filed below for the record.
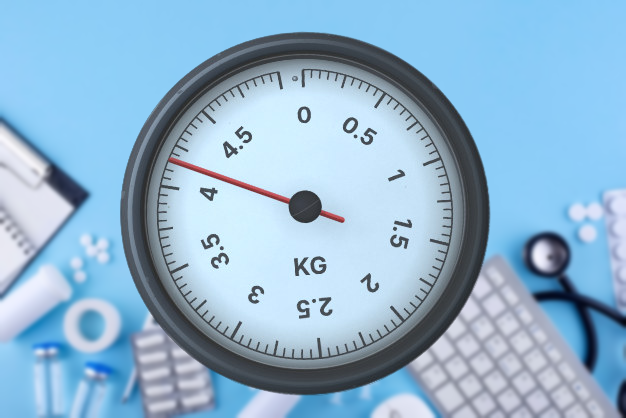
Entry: 4.15; kg
